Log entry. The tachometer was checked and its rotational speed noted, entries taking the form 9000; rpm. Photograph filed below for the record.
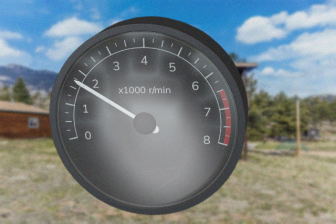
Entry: 1750; rpm
